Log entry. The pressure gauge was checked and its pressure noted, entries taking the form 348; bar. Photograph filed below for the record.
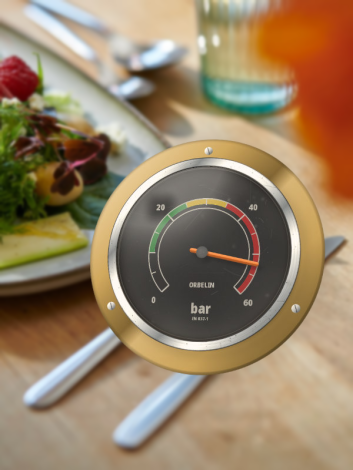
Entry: 52.5; bar
